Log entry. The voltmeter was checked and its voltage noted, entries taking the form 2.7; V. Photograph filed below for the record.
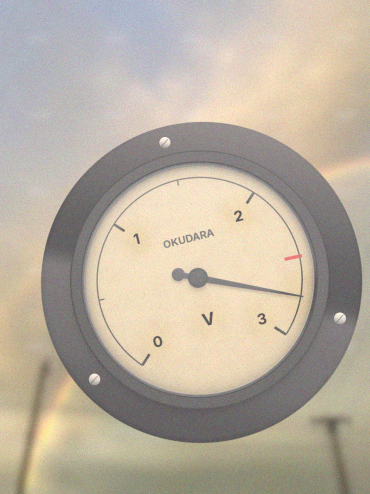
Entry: 2.75; V
